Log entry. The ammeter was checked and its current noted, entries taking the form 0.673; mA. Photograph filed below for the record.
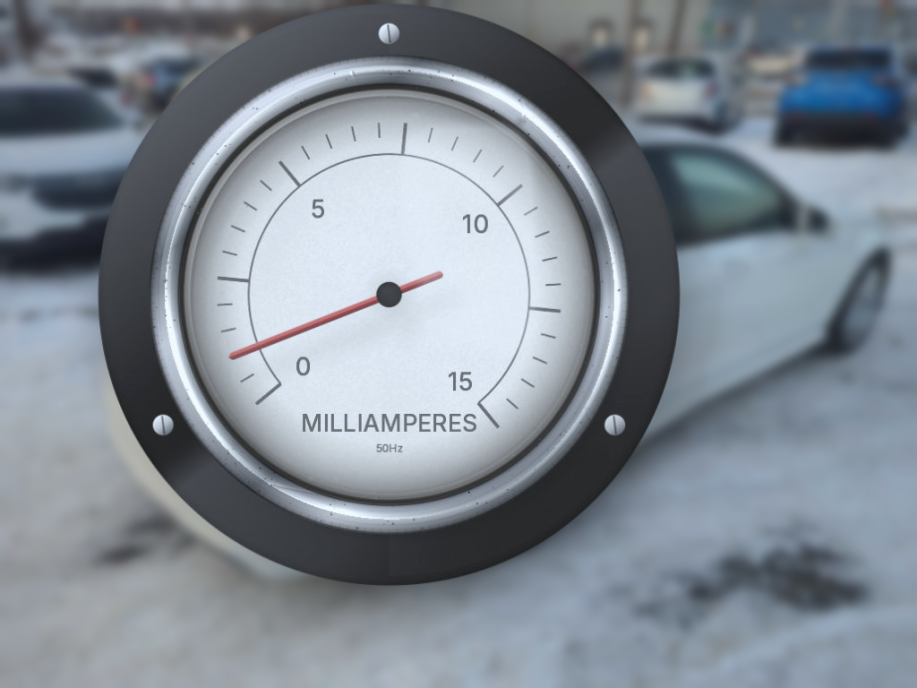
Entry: 1; mA
